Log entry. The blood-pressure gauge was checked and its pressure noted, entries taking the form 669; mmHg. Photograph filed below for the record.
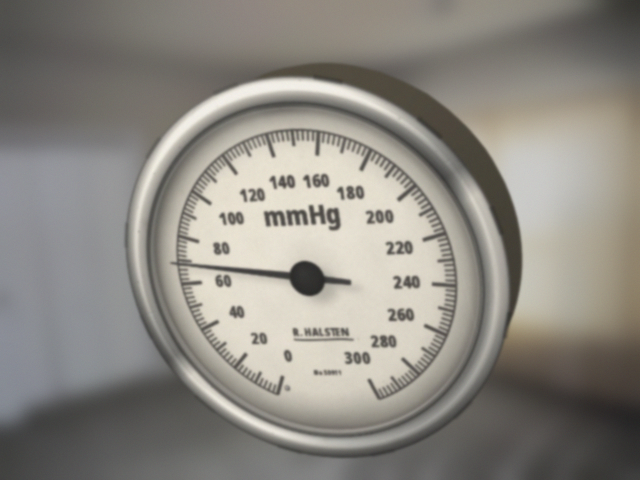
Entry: 70; mmHg
